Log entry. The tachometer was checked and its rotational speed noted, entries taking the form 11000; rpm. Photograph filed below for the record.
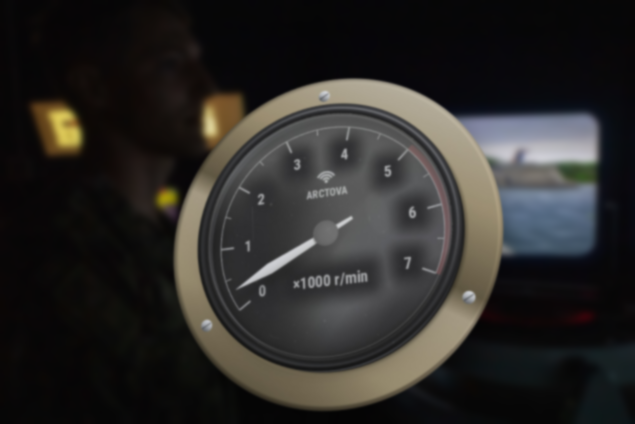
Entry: 250; rpm
